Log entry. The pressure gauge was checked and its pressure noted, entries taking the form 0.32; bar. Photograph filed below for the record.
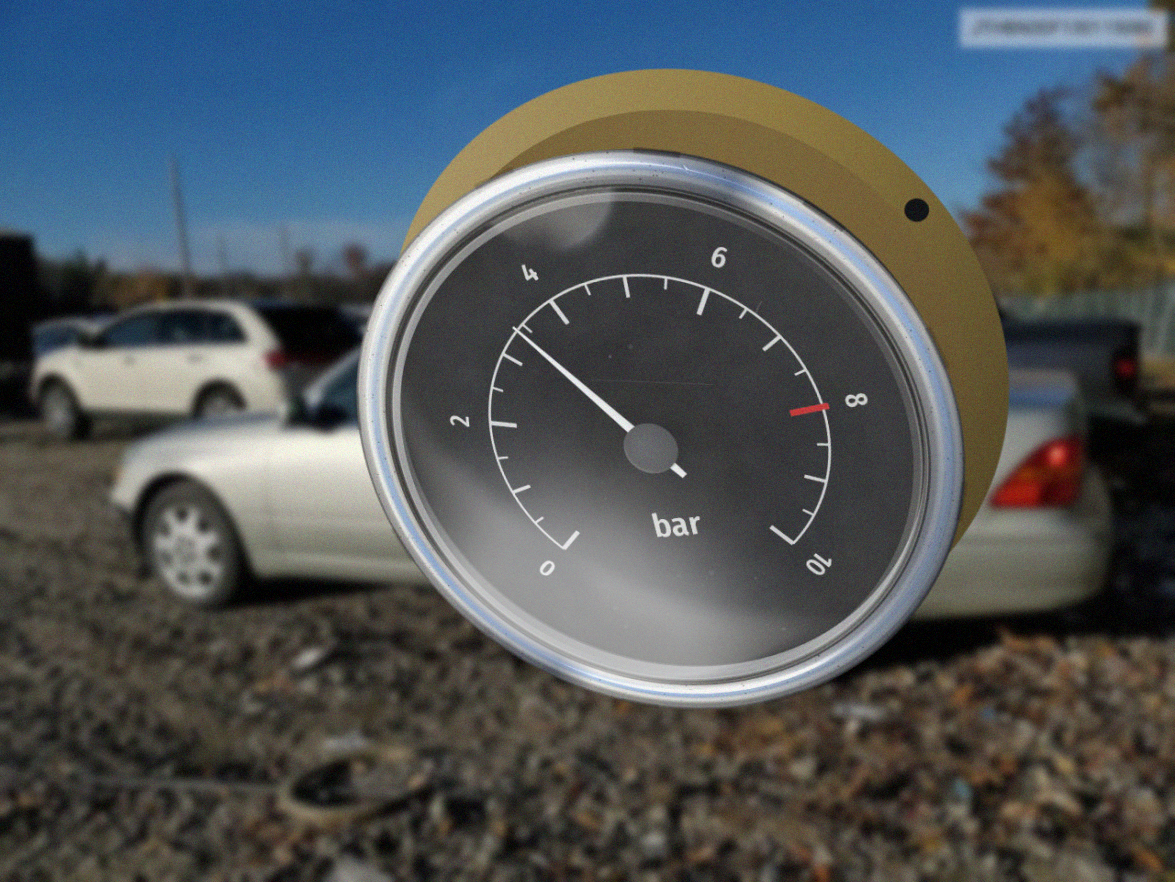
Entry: 3.5; bar
